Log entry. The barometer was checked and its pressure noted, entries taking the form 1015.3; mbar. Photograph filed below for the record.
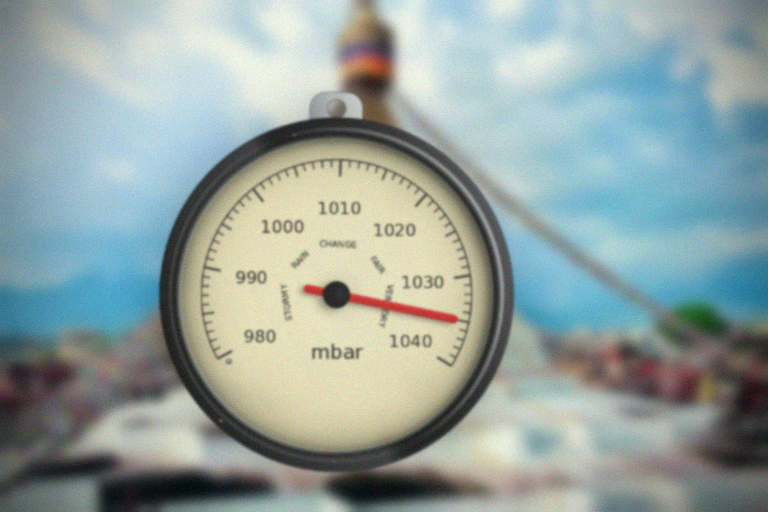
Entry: 1035; mbar
